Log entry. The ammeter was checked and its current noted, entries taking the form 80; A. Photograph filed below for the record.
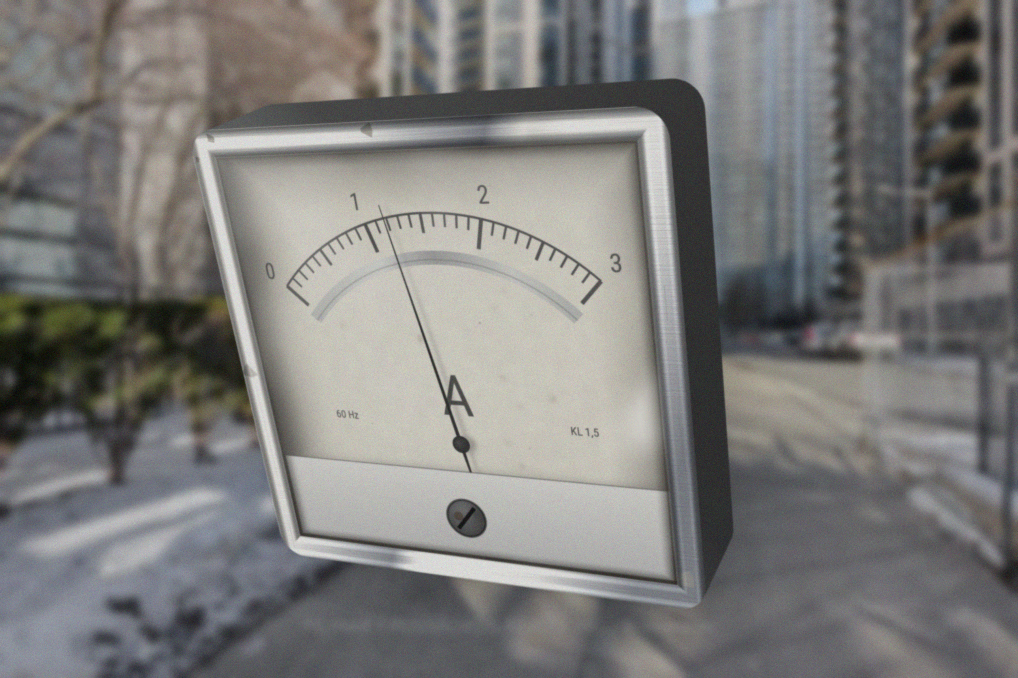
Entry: 1.2; A
